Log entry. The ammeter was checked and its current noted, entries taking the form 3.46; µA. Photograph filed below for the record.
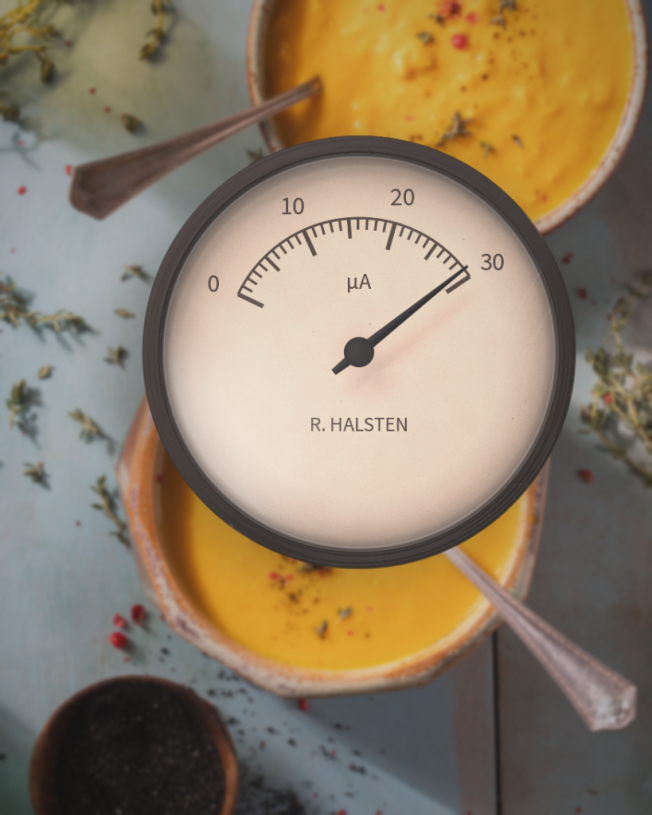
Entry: 29; µA
